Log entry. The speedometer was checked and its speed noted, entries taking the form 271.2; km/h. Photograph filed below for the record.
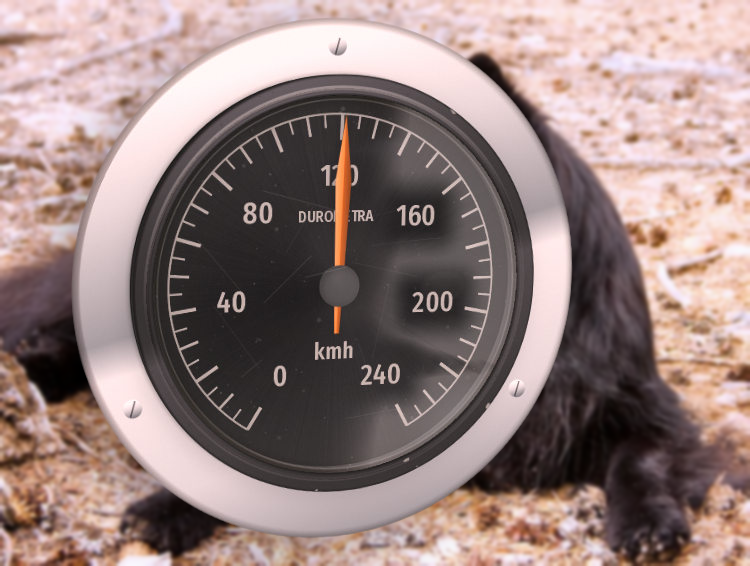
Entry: 120; km/h
